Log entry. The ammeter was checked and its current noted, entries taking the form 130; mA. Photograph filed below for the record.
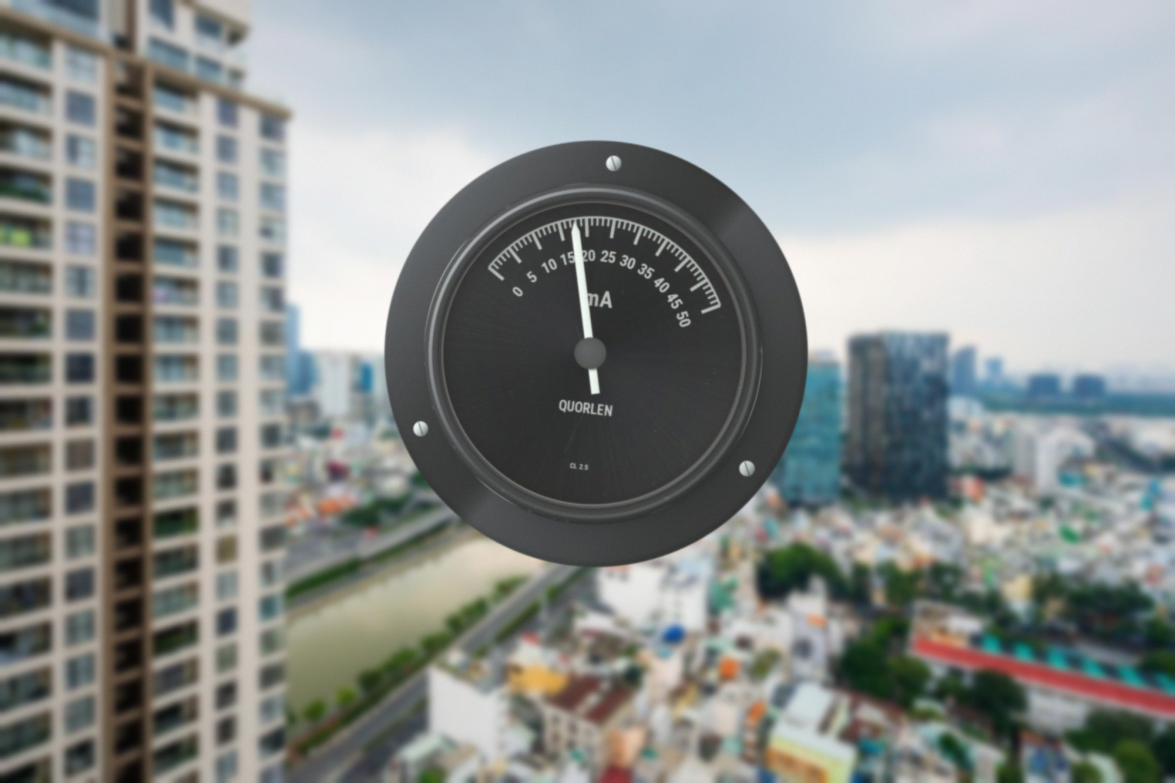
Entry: 18; mA
